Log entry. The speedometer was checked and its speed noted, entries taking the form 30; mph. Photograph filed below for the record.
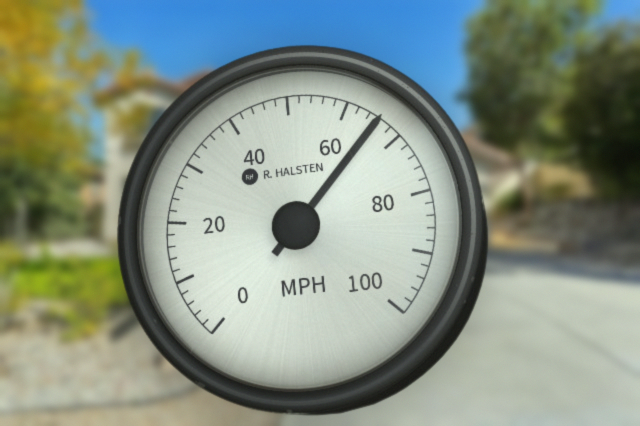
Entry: 66; mph
